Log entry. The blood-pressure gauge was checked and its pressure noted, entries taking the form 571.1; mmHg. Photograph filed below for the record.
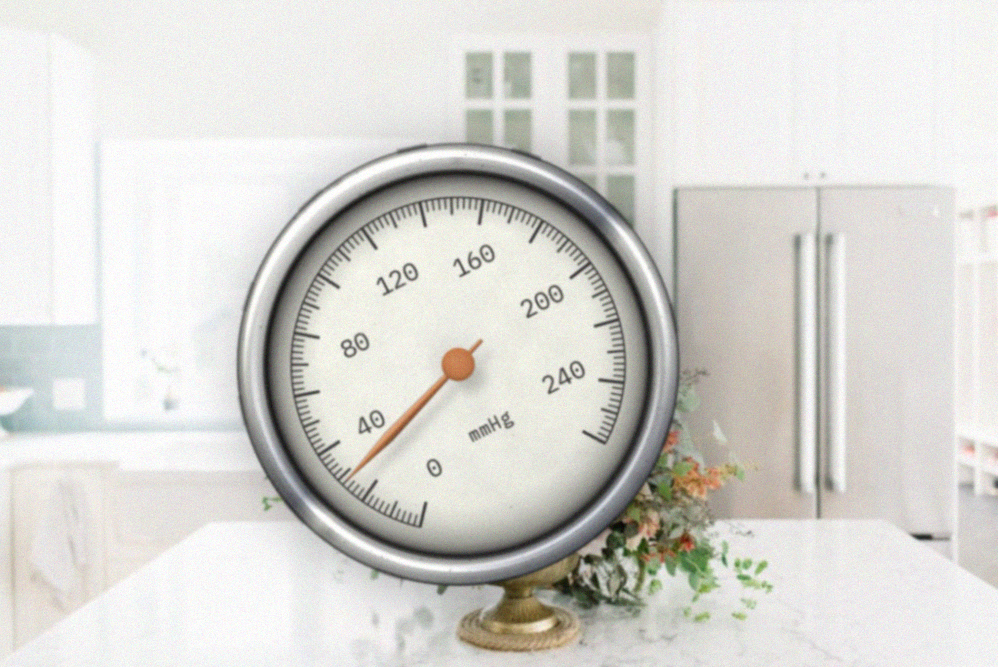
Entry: 28; mmHg
